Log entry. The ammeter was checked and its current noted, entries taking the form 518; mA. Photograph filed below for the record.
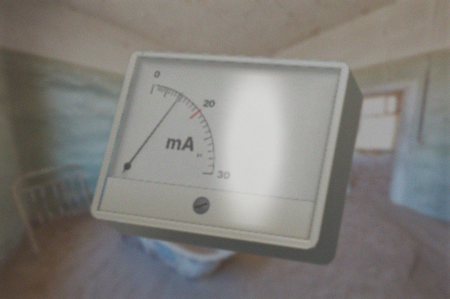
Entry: 15; mA
